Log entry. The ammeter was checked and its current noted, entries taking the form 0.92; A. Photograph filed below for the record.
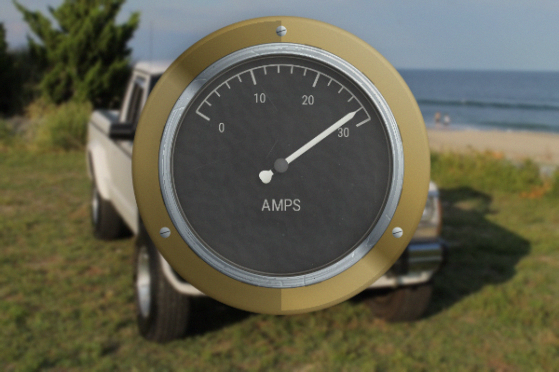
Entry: 28; A
